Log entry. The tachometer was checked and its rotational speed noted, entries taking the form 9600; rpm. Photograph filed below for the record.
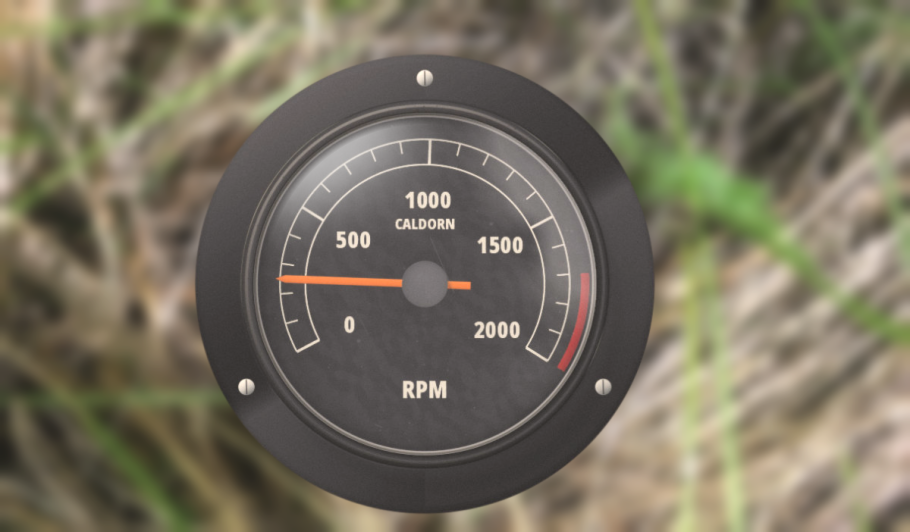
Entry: 250; rpm
